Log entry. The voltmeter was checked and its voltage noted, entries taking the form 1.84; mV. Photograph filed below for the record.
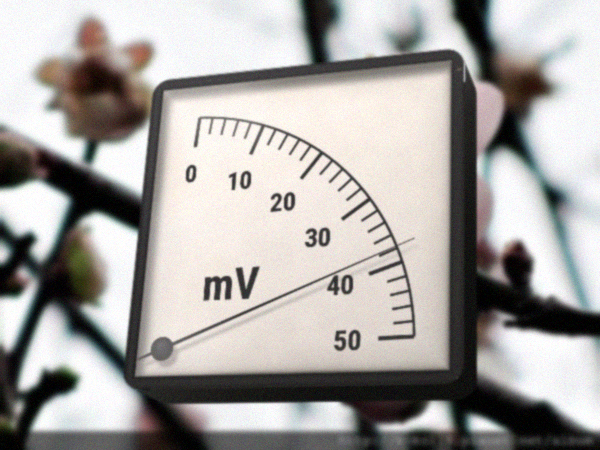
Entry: 38; mV
